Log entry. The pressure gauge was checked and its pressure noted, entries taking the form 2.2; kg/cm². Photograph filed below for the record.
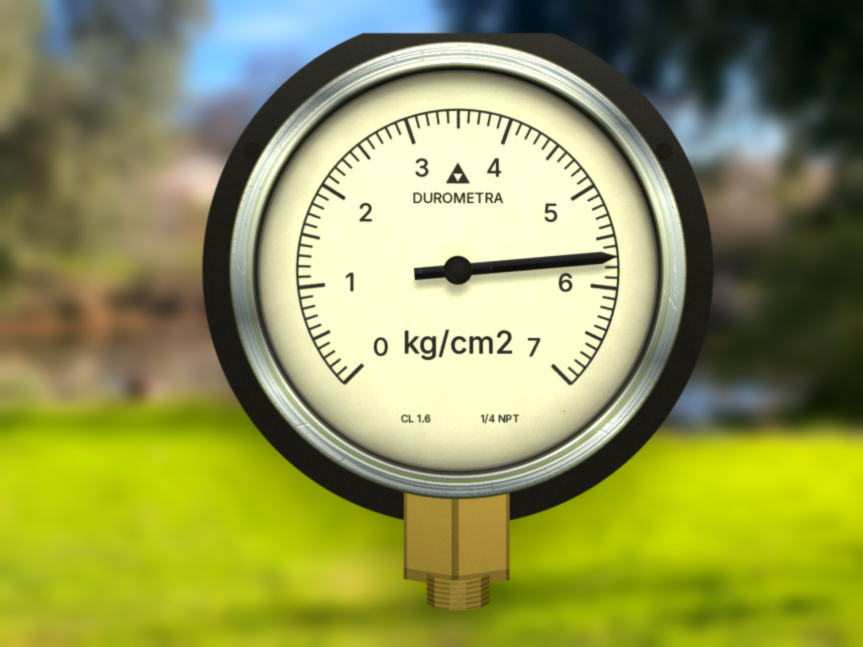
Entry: 5.7; kg/cm²
